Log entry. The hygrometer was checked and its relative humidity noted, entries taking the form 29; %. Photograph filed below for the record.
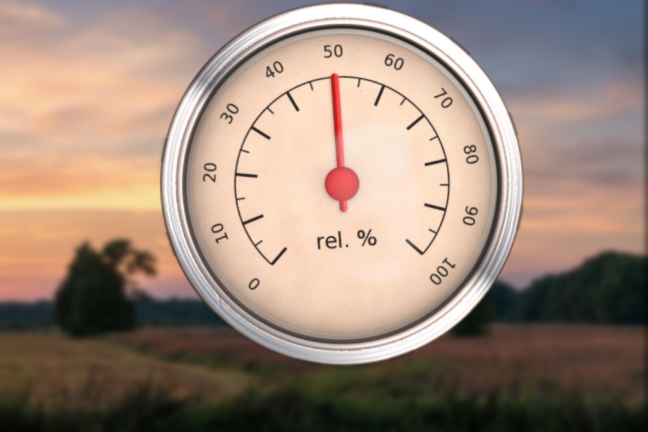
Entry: 50; %
